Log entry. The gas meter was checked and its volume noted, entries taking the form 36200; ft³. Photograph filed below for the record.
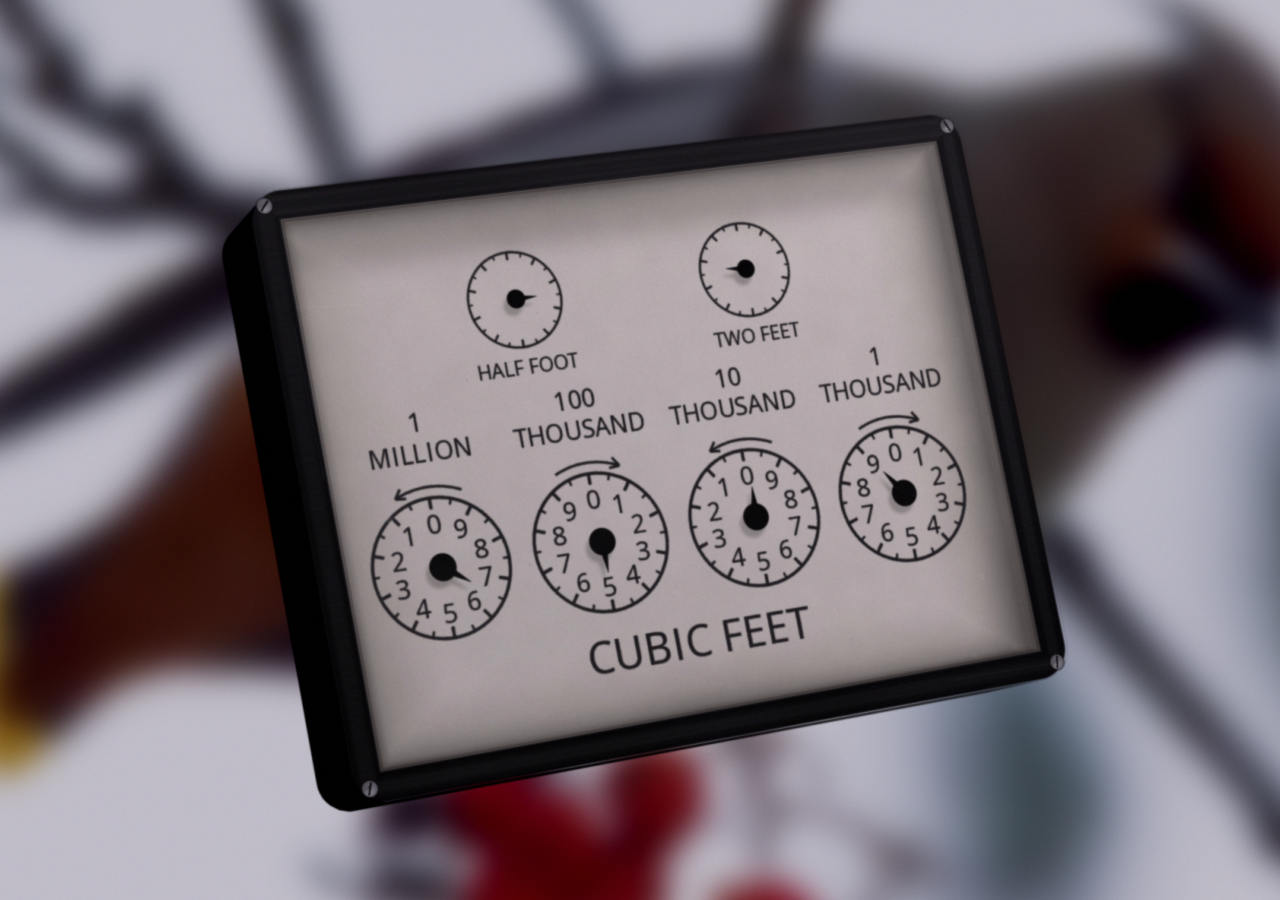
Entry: 649900; ft³
